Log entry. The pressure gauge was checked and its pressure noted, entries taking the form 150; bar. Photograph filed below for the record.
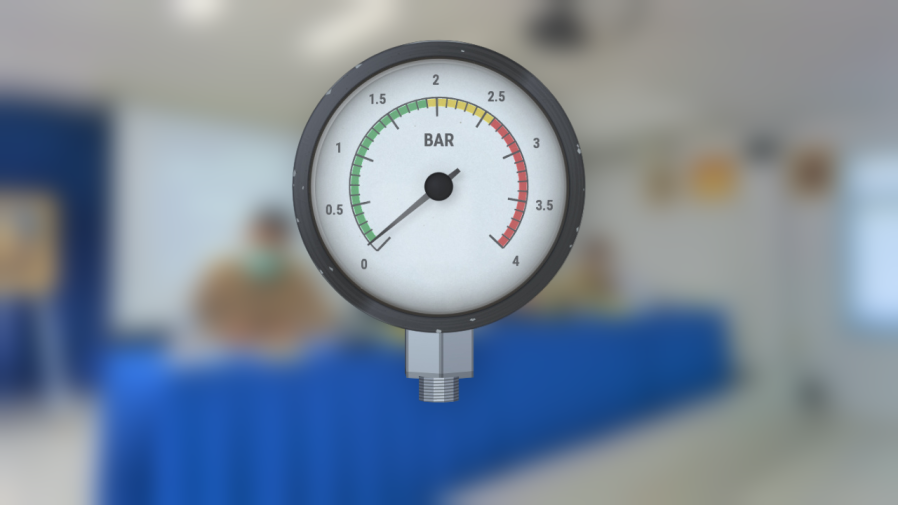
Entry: 0.1; bar
